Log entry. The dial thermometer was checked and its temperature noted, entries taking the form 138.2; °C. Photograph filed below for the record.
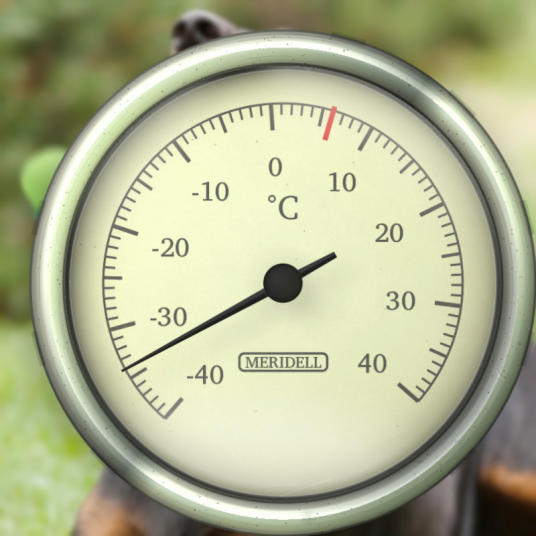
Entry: -34; °C
